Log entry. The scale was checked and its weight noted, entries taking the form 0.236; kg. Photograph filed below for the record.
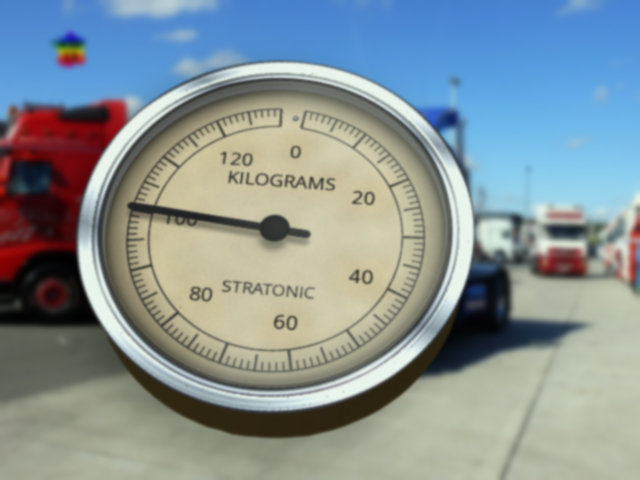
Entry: 100; kg
